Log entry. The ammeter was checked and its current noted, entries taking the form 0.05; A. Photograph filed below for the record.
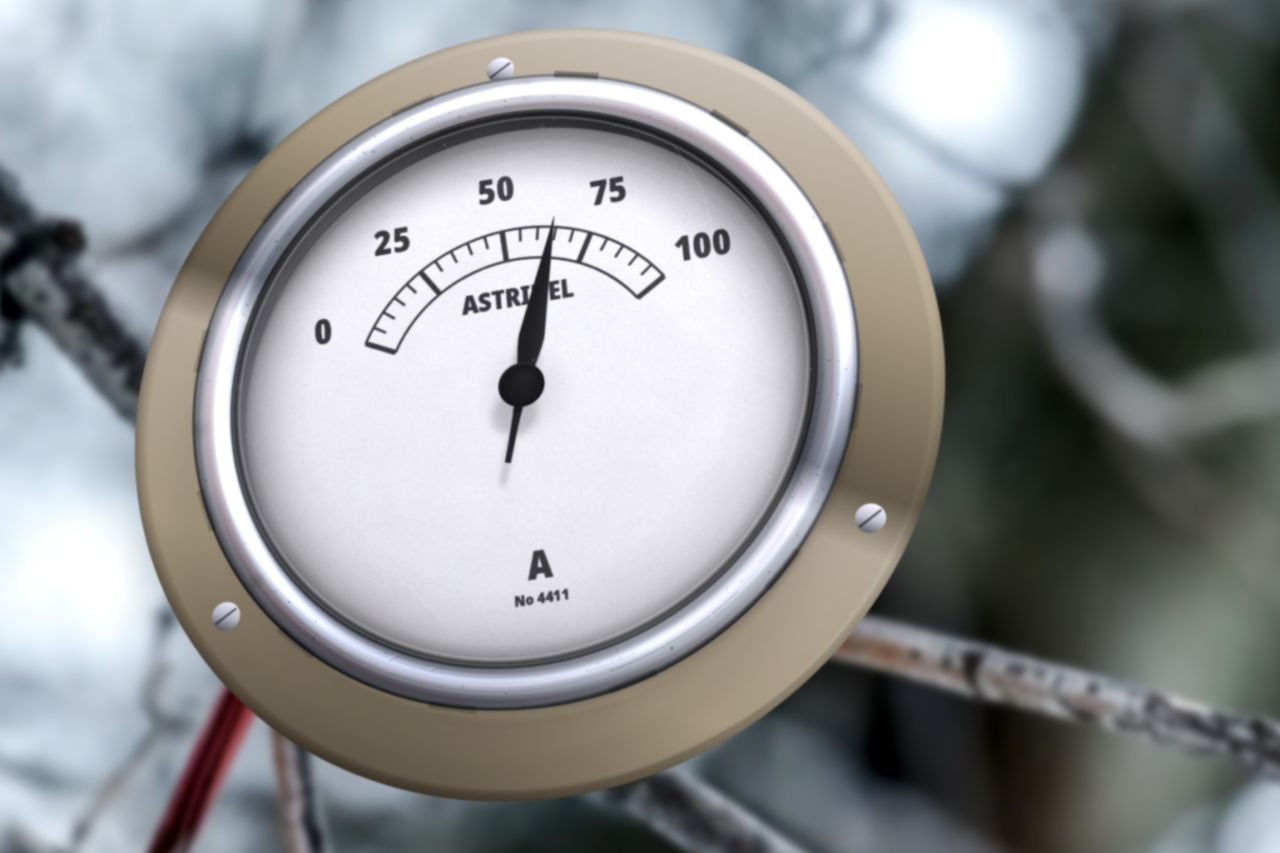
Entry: 65; A
